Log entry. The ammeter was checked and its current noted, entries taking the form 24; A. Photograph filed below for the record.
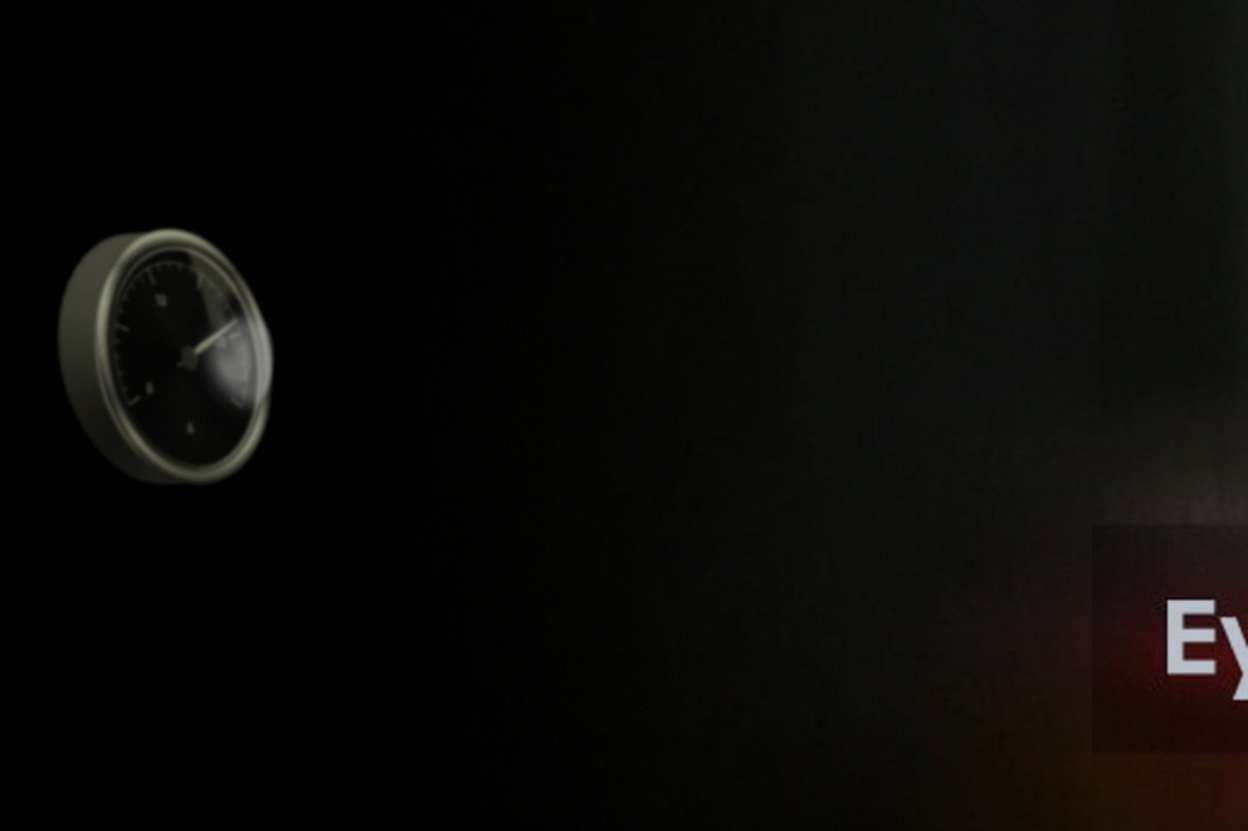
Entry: 19; A
